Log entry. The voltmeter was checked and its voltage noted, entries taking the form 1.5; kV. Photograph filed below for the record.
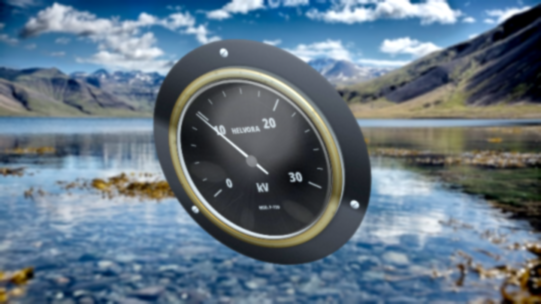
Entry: 10; kV
